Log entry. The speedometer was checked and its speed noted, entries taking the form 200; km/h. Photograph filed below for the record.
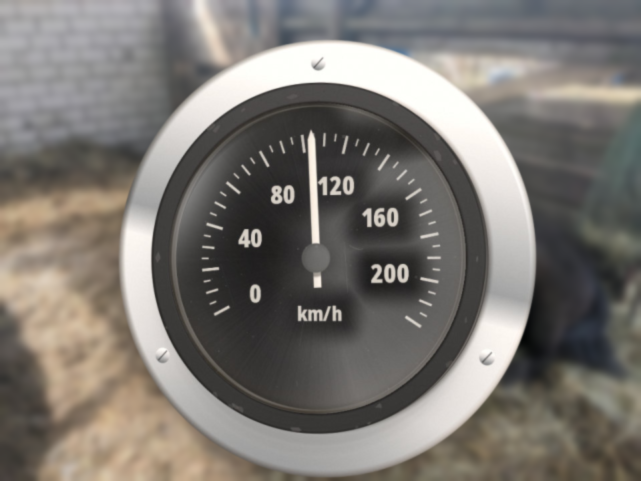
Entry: 105; km/h
